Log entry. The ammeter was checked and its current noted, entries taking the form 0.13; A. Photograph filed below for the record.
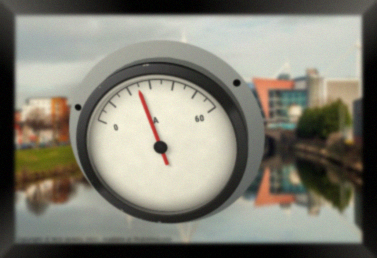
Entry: 25; A
